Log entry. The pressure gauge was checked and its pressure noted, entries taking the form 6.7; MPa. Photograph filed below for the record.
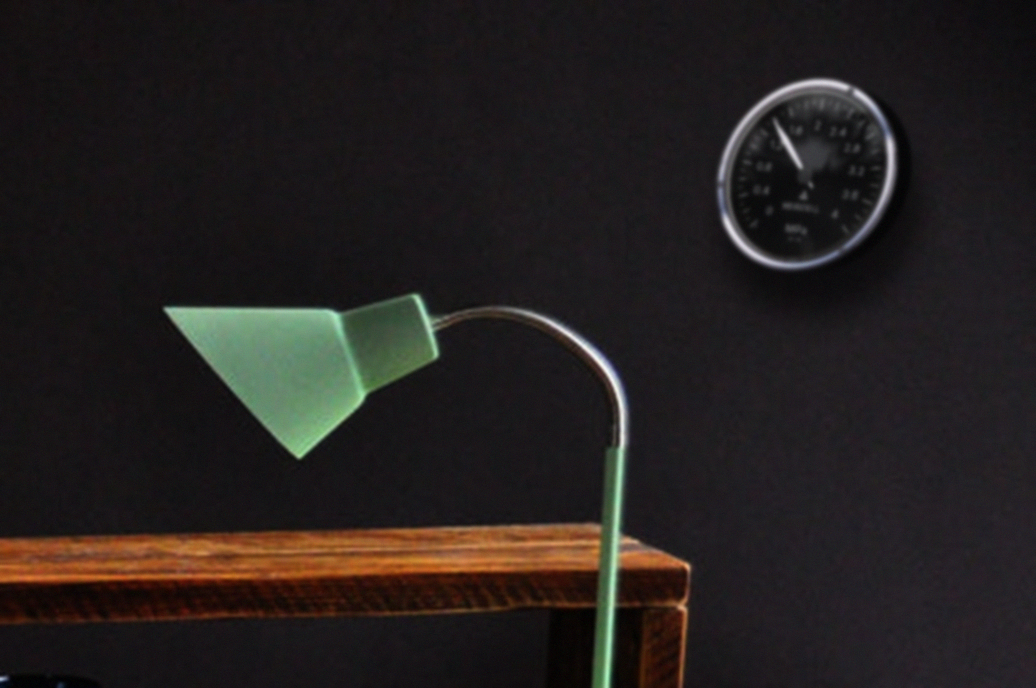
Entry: 1.4; MPa
